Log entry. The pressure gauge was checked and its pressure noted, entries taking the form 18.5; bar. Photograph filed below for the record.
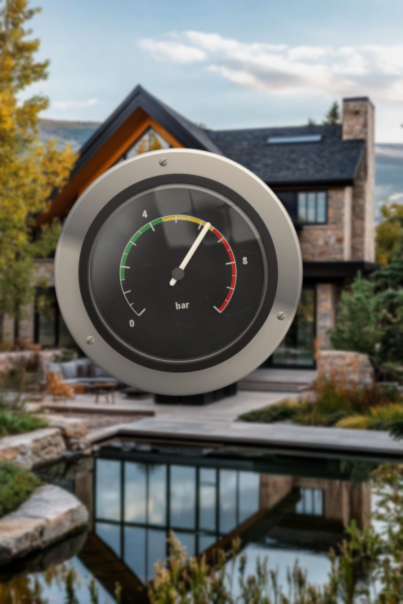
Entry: 6.25; bar
